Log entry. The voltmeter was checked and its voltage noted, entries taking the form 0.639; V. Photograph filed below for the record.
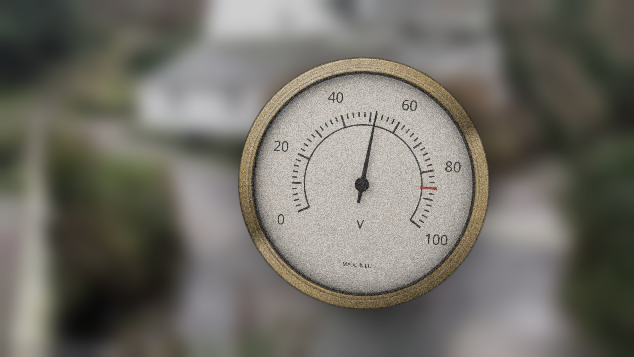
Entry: 52; V
